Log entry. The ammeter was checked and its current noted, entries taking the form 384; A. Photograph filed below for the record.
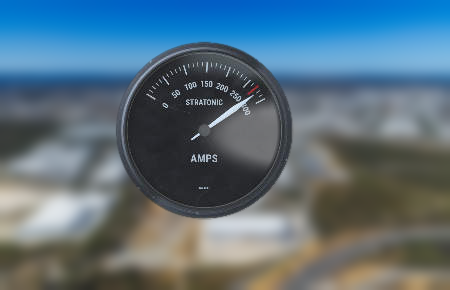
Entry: 280; A
